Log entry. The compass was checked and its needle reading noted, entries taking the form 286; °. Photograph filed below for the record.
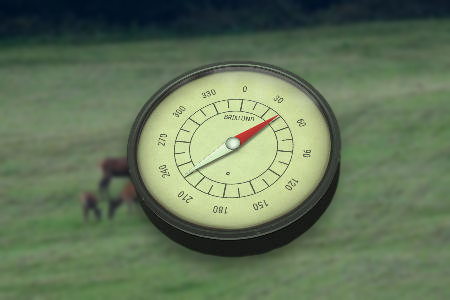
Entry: 45; °
